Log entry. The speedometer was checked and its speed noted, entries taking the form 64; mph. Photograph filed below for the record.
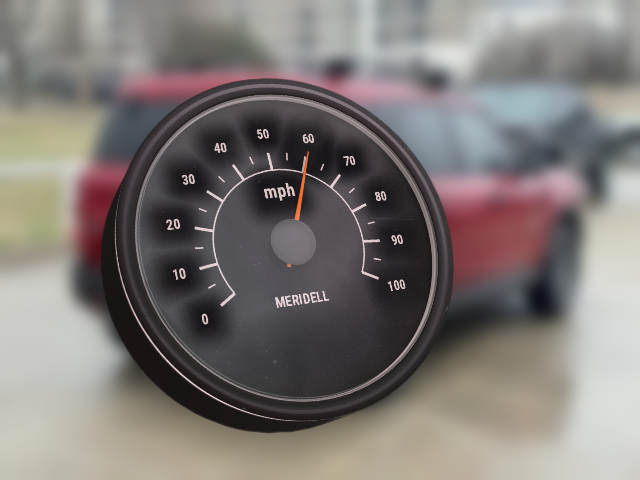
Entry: 60; mph
